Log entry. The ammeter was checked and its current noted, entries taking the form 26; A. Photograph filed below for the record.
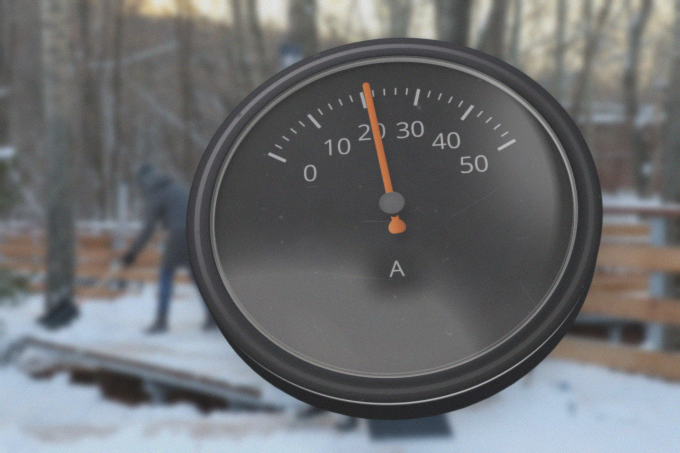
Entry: 21; A
